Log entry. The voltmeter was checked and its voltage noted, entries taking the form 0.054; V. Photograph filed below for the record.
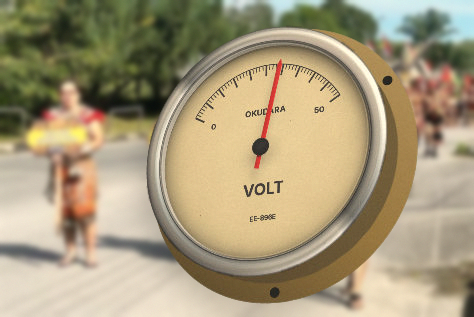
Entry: 30; V
